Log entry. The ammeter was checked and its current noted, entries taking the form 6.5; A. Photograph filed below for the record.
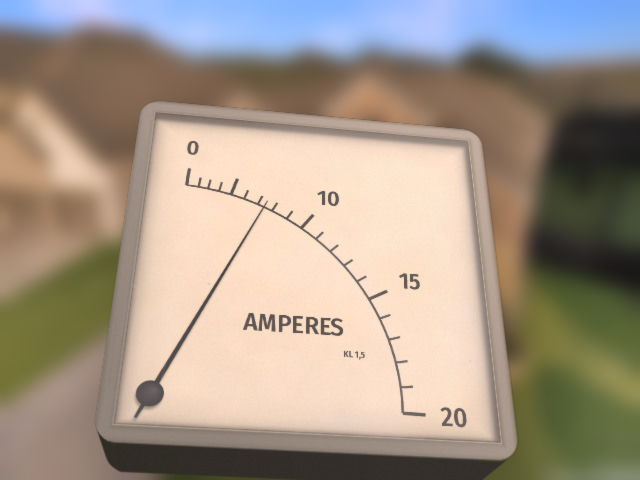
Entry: 7.5; A
